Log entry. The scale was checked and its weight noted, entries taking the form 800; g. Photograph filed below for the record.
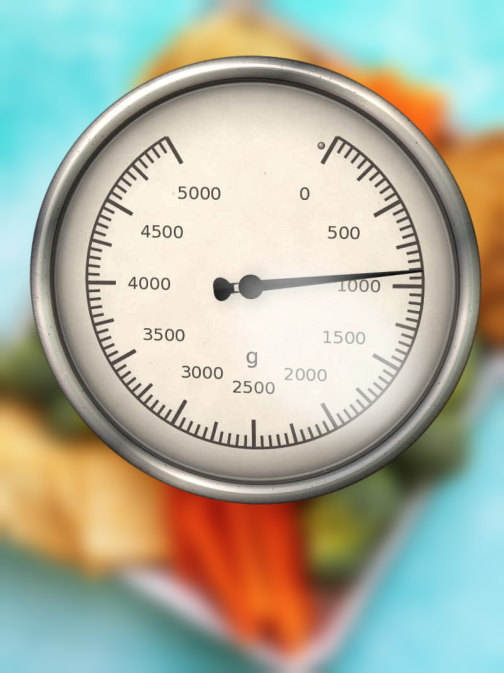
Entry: 900; g
